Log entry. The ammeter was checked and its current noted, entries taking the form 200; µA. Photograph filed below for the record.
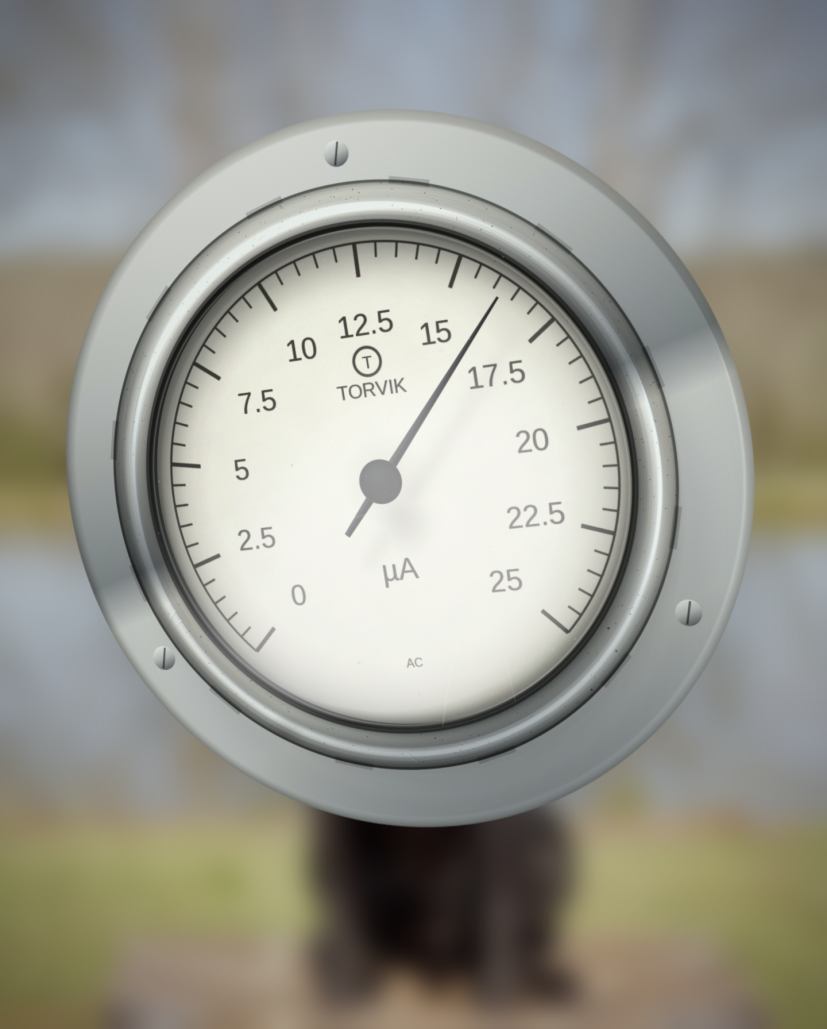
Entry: 16.25; µA
